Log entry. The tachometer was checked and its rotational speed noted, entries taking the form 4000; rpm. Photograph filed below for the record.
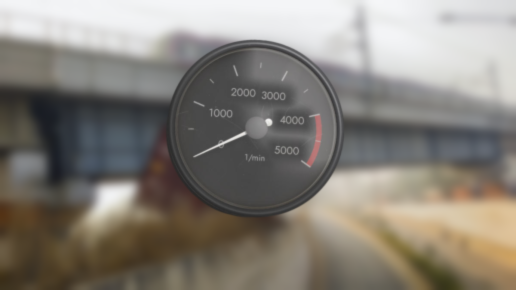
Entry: 0; rpm
